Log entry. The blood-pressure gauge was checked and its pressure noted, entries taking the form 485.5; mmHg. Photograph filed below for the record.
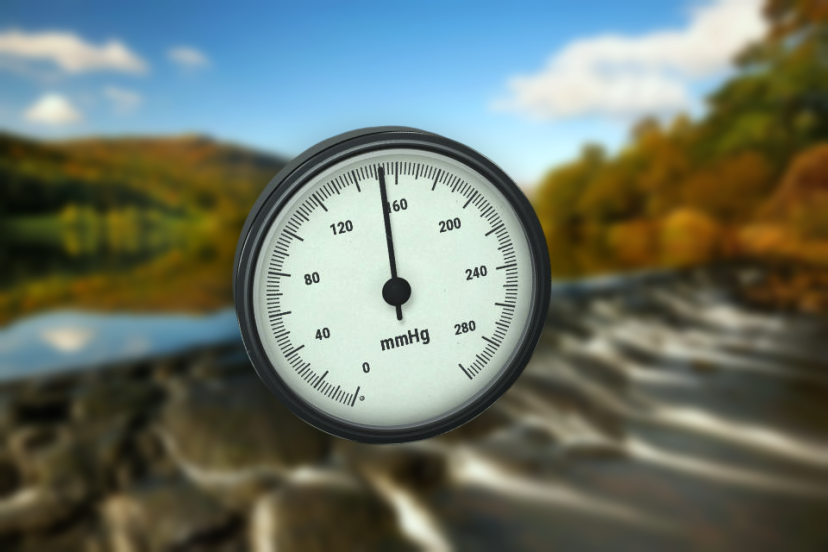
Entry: 152; mmHg
